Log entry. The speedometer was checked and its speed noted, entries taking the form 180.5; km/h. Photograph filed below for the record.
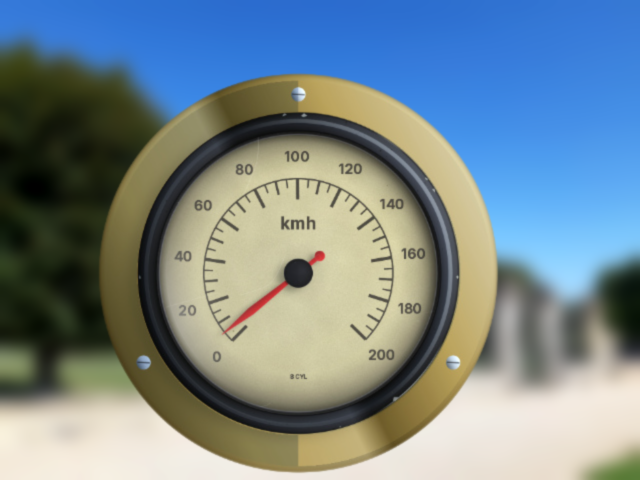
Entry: 5; km/h
